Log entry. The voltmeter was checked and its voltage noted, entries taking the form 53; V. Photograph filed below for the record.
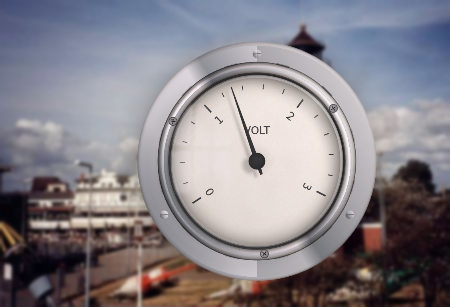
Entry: 1.3; V
